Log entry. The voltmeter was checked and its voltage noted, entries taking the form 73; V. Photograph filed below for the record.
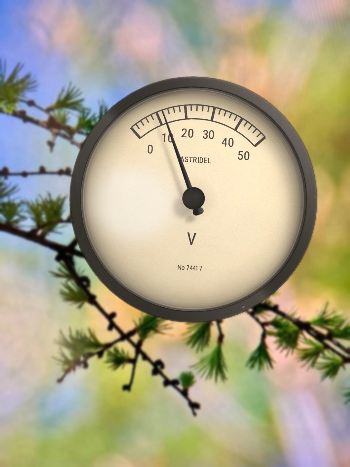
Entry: 12; V
